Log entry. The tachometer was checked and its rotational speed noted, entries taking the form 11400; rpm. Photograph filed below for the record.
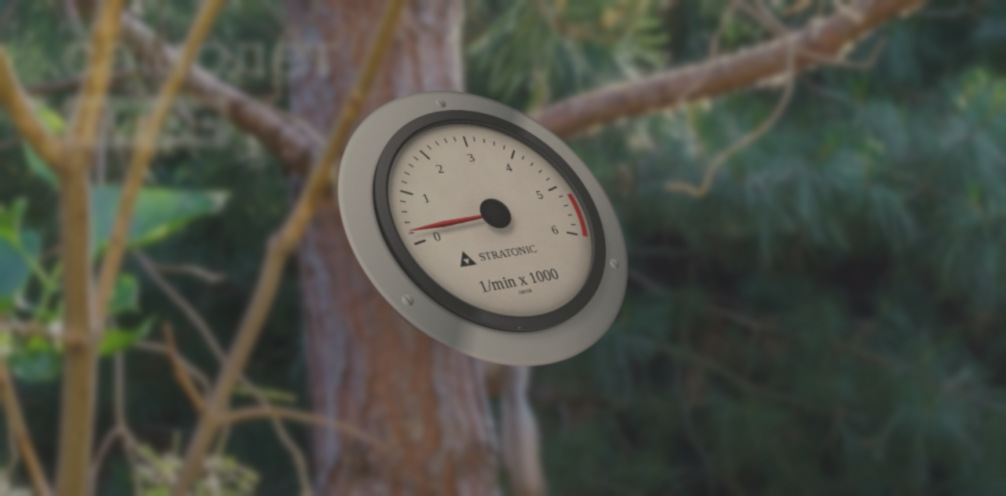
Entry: 200; rpm
